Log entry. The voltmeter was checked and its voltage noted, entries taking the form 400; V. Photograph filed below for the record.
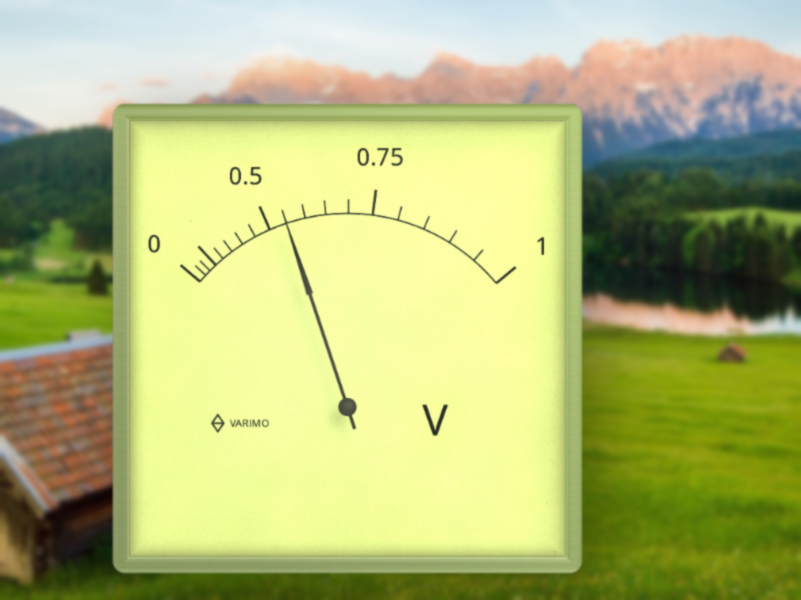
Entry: 0.55; V
